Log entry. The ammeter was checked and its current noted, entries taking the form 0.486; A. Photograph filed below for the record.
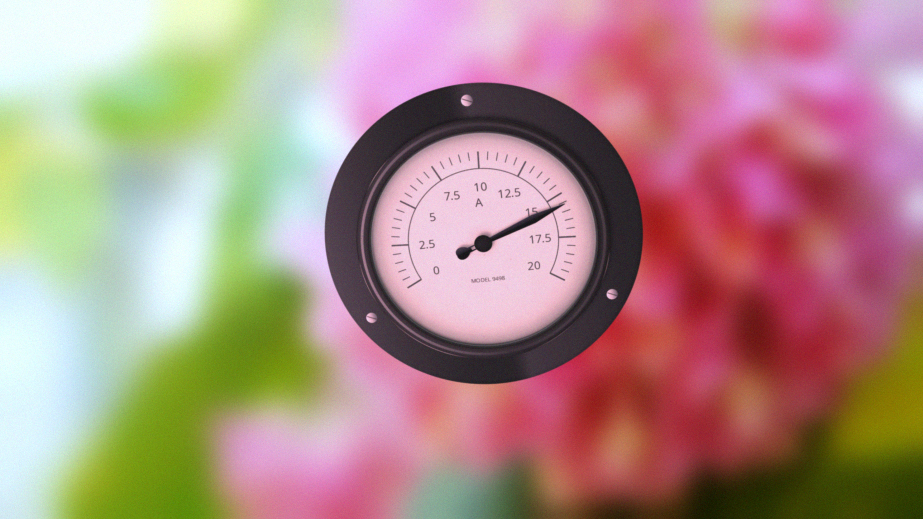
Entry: 15.5; A
